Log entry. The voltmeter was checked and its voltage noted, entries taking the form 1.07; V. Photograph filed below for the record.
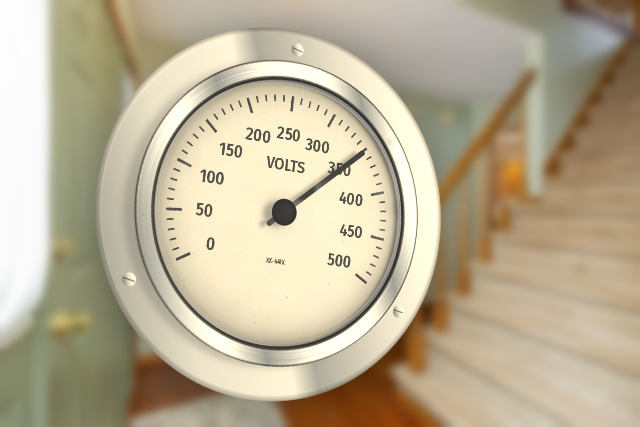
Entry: 350; V
